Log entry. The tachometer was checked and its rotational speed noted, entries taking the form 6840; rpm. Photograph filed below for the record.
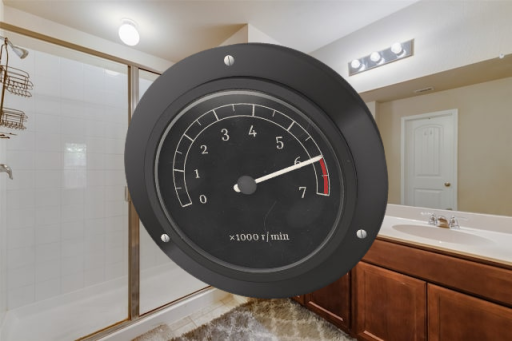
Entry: 6000; rpm
